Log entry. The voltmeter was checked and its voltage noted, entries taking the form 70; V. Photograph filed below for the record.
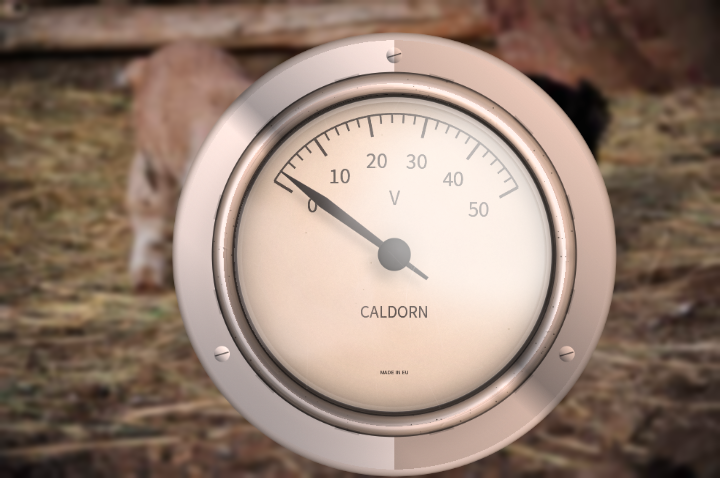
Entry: 2; V
